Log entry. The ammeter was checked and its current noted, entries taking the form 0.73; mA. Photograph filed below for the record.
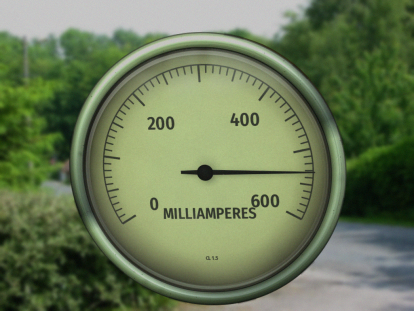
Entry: 530; mA
